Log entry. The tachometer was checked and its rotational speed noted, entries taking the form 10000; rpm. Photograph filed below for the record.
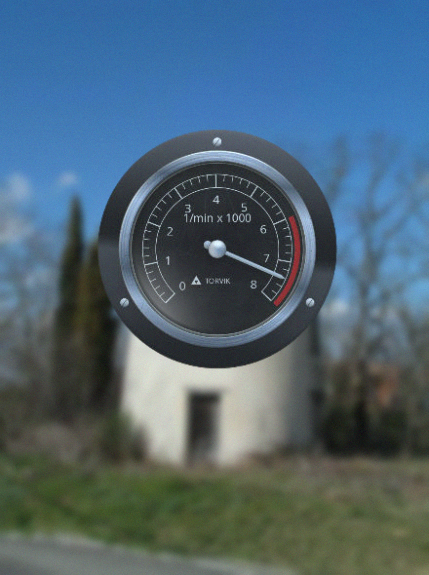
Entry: 7400; rpm
